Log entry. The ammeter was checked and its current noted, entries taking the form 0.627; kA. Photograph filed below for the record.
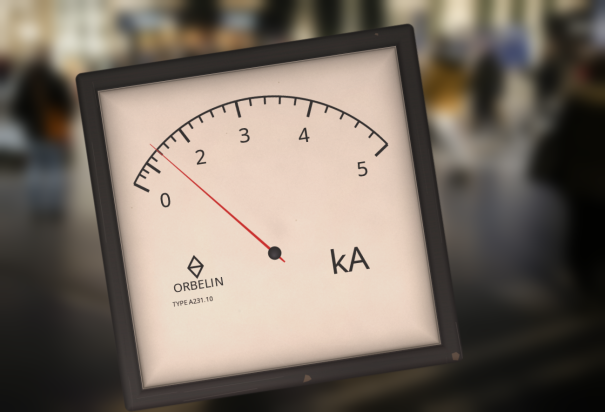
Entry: 1.4; kA
